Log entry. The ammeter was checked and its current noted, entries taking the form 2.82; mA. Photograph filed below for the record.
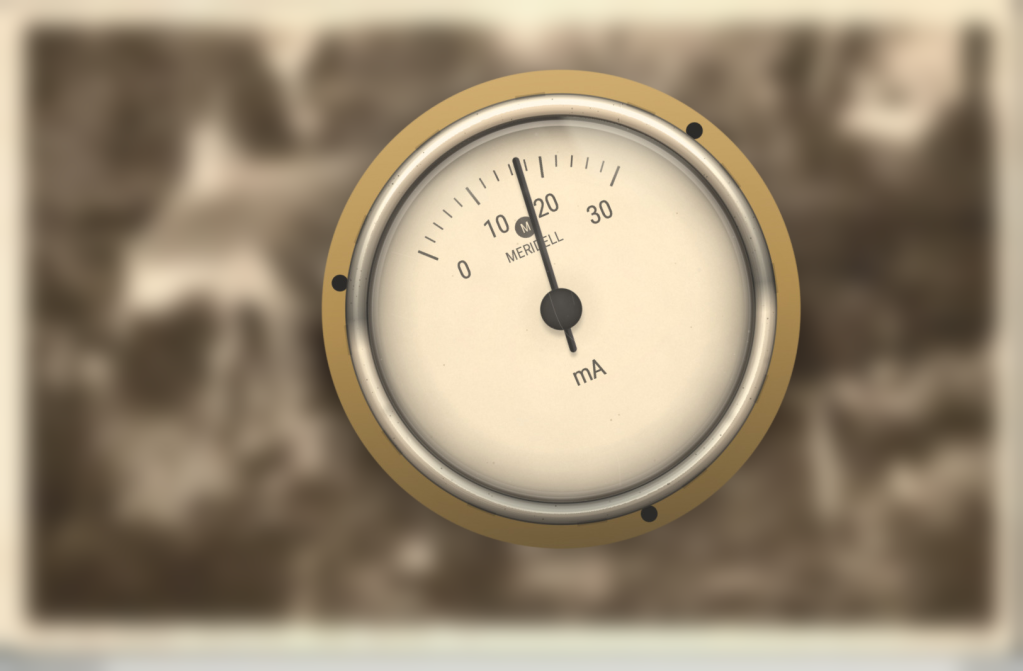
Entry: 17; mA
